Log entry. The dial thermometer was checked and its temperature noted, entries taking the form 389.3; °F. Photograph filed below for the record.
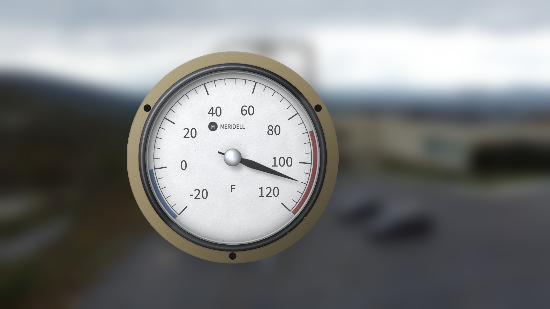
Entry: 108; °F
